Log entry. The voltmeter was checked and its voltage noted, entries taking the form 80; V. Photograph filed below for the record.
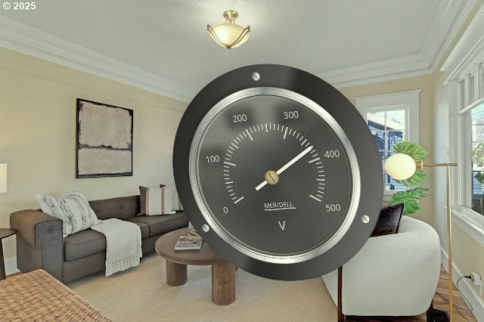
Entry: 370; V
